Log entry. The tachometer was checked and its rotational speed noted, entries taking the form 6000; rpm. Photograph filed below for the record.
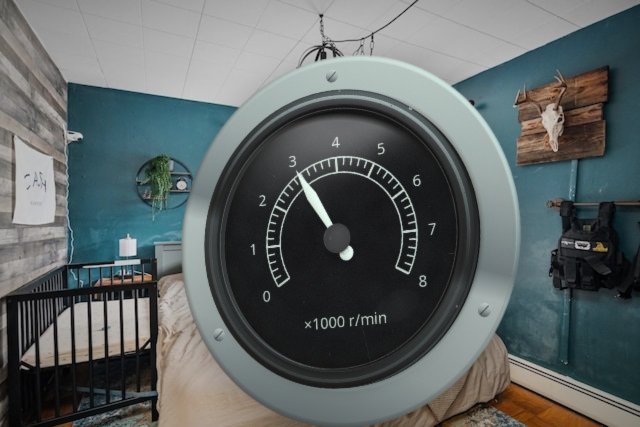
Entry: 3000; rpm
